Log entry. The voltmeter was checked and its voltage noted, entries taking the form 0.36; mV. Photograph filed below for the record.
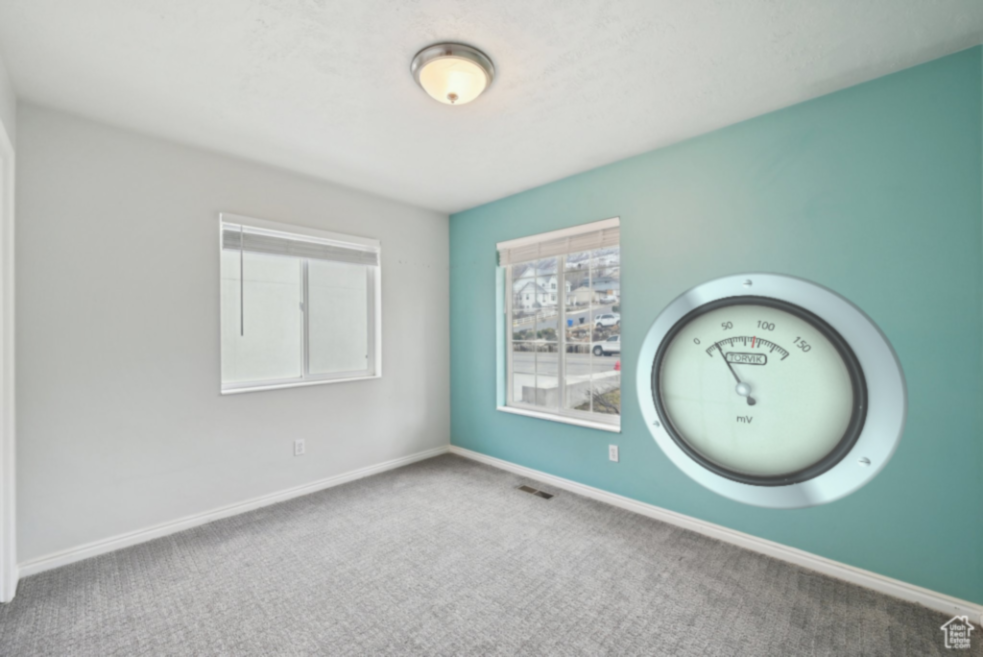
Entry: 25; mV
